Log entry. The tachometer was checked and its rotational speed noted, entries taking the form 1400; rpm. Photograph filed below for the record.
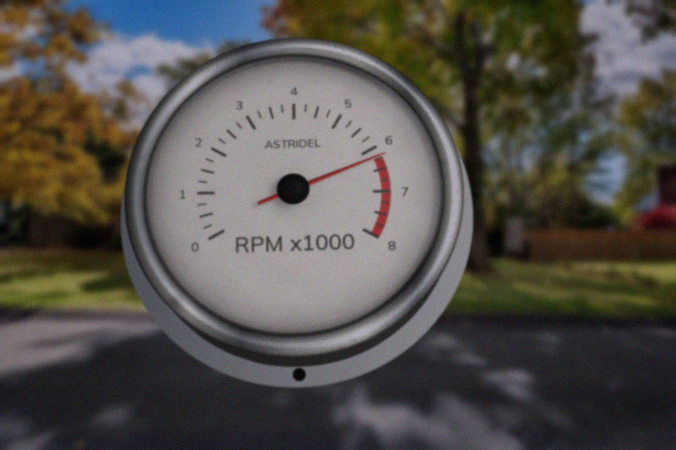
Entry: 6250; rpm
